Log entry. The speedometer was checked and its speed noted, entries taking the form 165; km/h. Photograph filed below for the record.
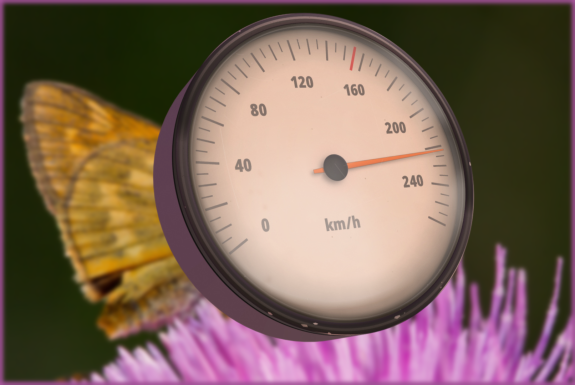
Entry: 222.5; km/h
